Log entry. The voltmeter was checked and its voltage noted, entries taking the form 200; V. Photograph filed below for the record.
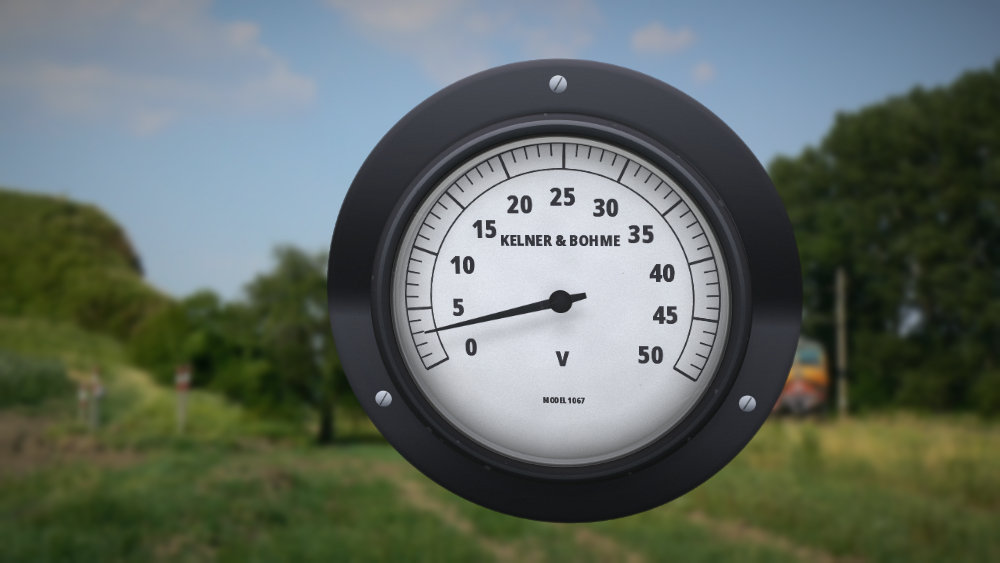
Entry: 3; V
